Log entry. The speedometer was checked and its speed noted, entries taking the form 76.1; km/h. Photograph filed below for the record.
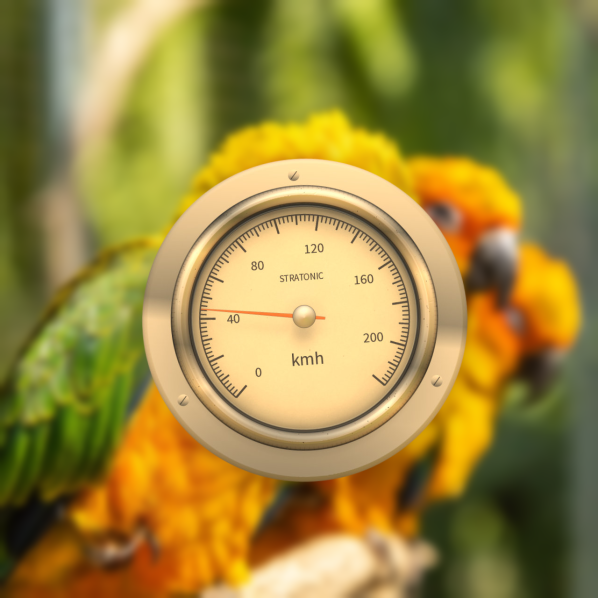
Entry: 44; km/h
